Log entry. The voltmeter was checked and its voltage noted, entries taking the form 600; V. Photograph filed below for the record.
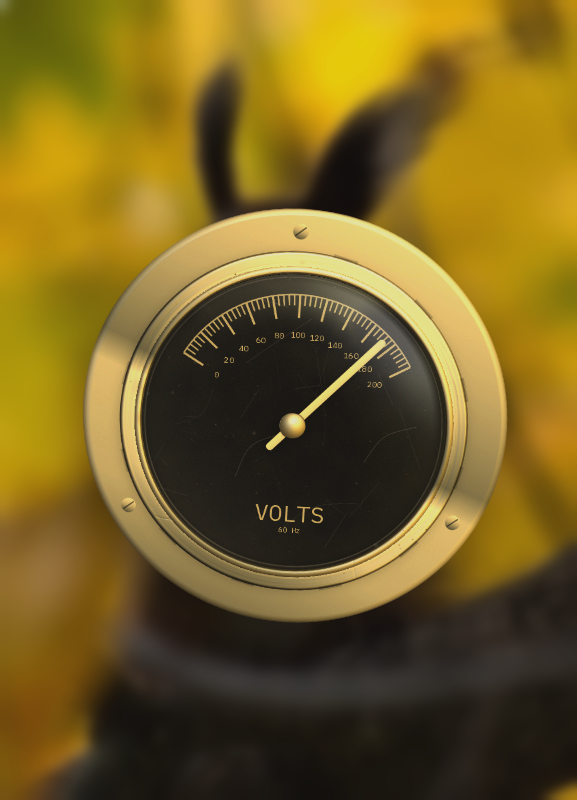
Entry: 172; V
